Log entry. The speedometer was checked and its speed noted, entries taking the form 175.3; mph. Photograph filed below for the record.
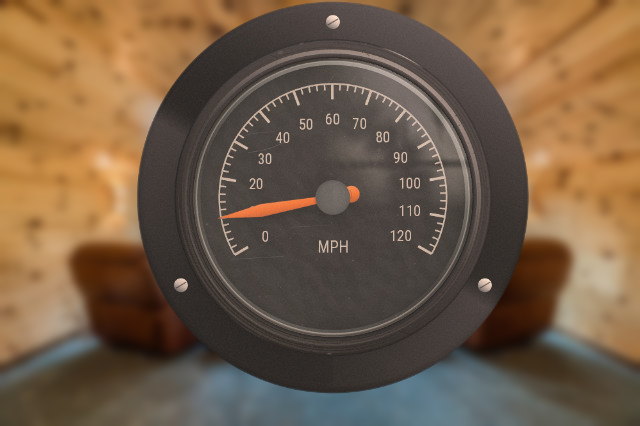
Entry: 10; mph
